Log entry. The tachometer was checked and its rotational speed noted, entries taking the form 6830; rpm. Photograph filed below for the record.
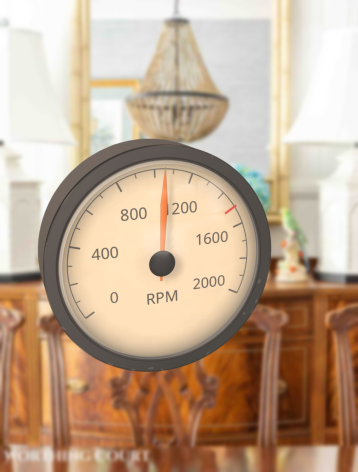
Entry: 1050; rpm
